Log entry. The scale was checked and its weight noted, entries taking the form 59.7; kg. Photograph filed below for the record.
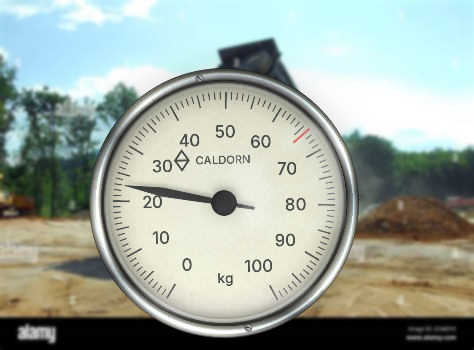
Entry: 23; kg
